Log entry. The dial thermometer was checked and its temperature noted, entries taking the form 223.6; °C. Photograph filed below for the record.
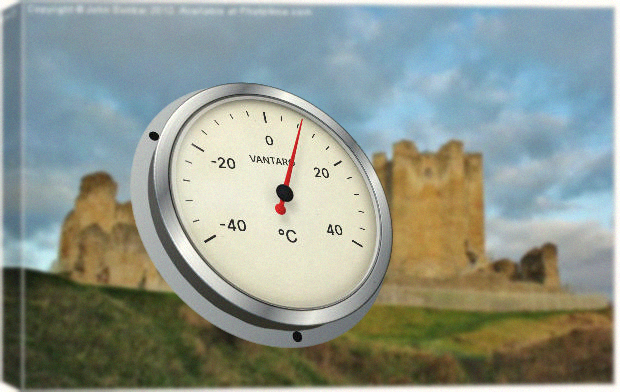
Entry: 8; °C
